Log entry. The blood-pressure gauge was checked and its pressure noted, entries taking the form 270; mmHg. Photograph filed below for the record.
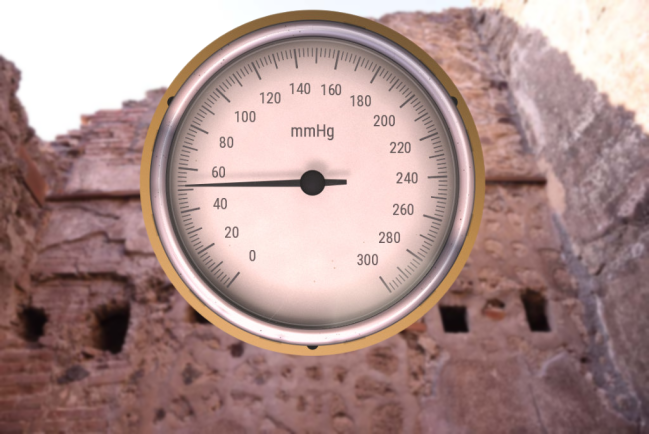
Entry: 52; mmHg
